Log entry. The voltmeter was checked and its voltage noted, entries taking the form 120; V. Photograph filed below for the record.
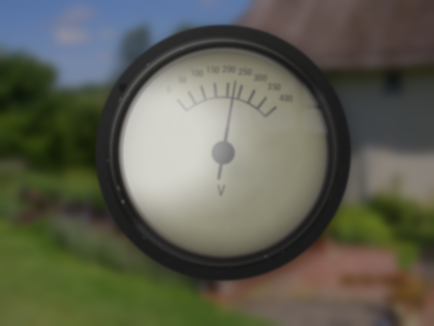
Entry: 225; V
